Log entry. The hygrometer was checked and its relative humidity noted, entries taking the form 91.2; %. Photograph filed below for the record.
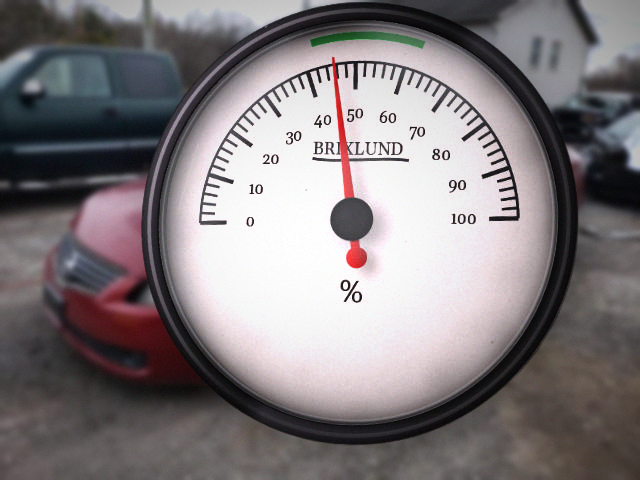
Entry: 46; %
